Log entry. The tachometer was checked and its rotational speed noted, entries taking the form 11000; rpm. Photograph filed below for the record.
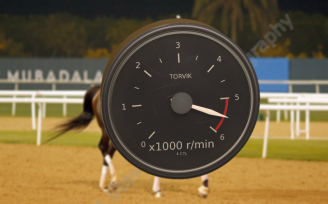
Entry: 5500; rpm
